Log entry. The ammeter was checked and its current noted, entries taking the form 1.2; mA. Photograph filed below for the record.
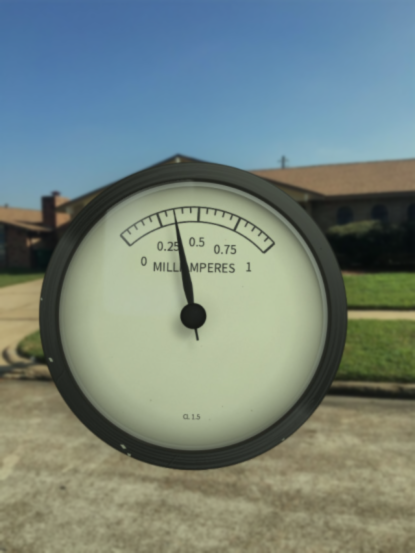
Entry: 0.35; mA
